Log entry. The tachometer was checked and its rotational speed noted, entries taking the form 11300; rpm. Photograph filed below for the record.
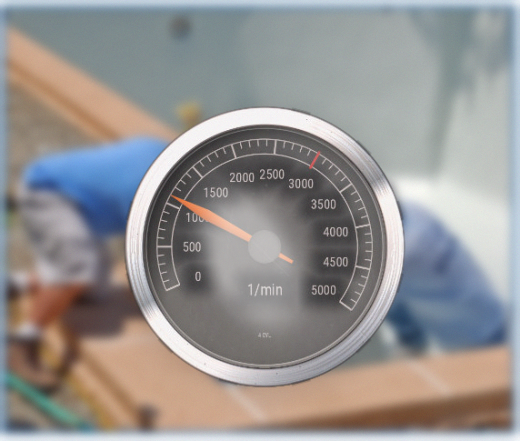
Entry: 1100; rpm
